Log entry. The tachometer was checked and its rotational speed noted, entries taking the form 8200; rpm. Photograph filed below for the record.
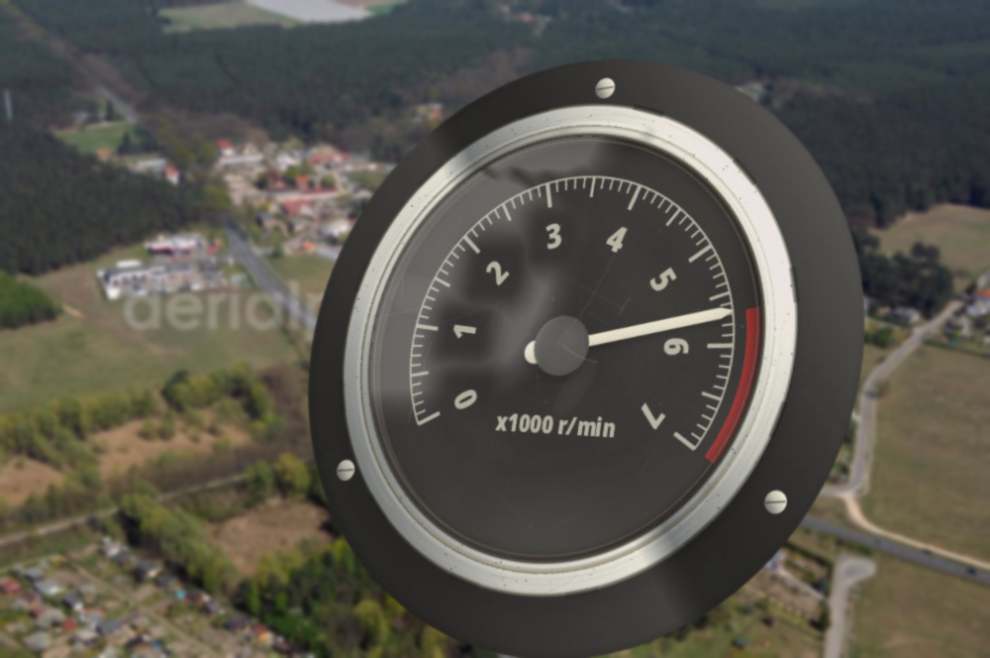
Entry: 5700; rpm
